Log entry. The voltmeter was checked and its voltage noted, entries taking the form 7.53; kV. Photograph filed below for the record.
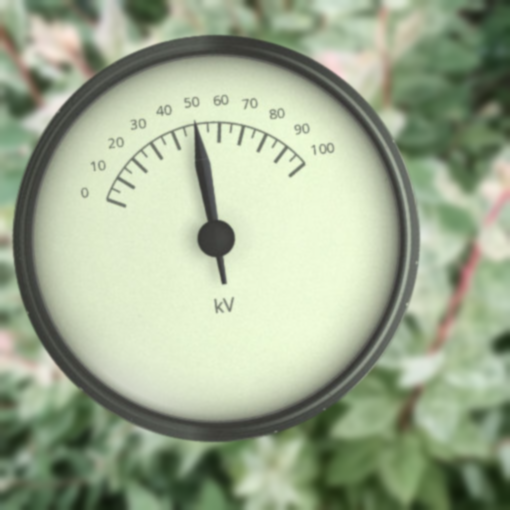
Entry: 50; kV
